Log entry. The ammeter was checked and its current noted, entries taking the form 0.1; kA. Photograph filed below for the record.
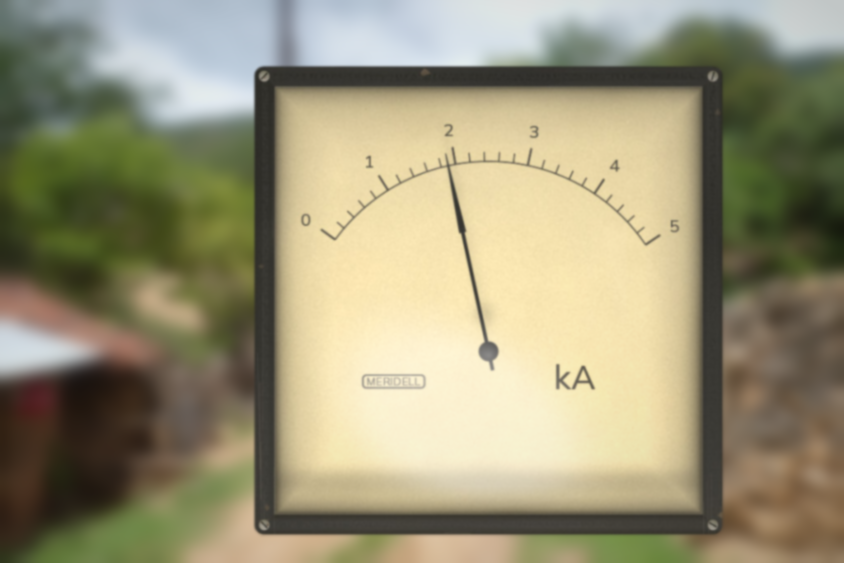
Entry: 1.9; kA
